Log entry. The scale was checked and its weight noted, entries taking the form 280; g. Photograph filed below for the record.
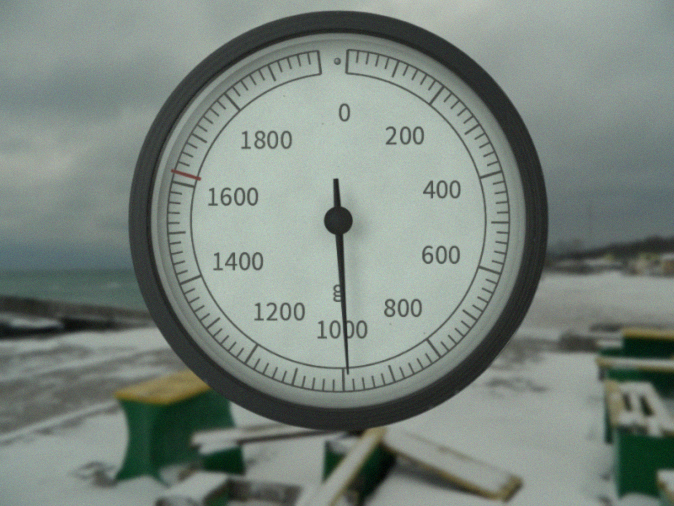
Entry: 990; g
